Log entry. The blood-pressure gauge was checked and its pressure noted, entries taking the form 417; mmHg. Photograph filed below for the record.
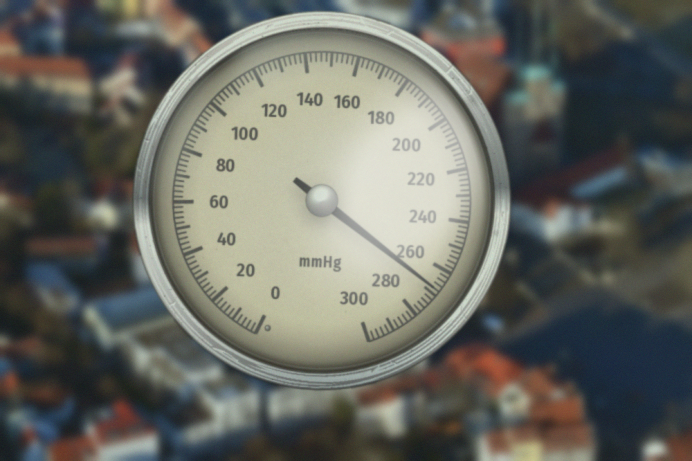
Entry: 268; mmHg
